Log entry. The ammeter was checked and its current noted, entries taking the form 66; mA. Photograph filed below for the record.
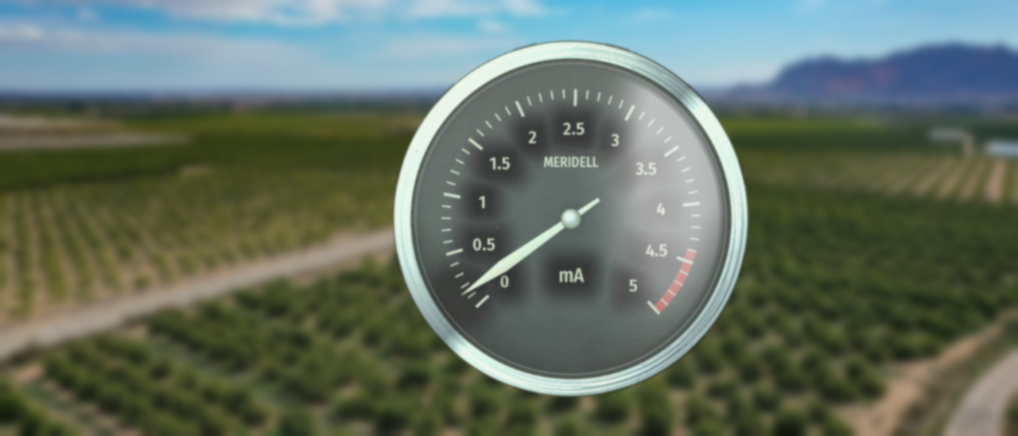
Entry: 0.15; mA
